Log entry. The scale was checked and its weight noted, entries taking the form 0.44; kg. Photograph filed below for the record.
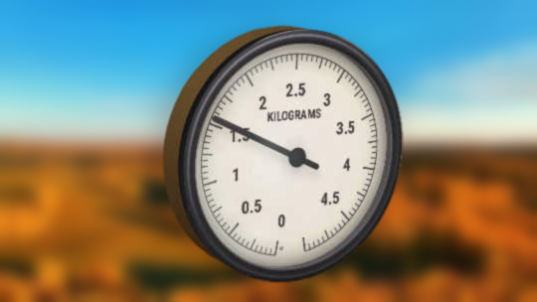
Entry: 1.55; kg
